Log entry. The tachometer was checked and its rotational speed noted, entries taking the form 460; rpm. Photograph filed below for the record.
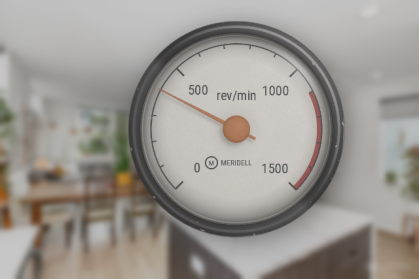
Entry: 400; rpm
